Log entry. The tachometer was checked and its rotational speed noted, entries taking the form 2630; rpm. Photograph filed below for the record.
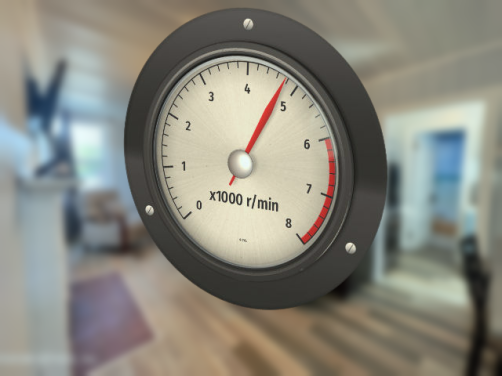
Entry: 4800; rpm
